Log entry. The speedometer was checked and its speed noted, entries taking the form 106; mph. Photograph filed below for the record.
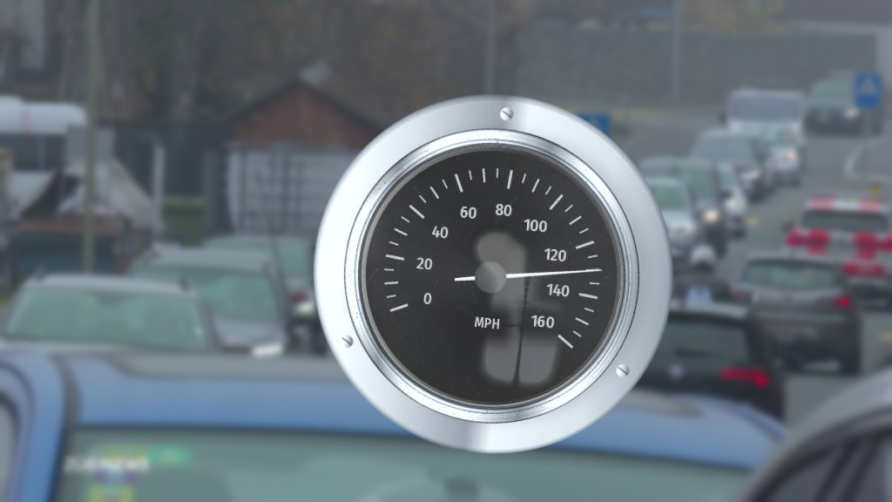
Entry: 130; mph
